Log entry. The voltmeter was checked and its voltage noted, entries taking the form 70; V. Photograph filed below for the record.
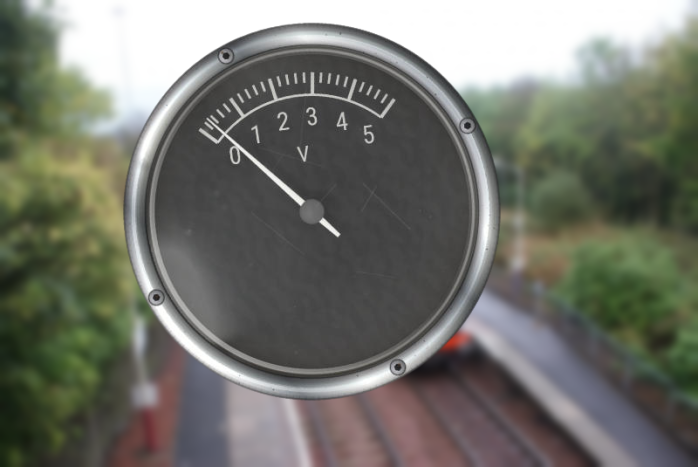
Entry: 0.3; V
